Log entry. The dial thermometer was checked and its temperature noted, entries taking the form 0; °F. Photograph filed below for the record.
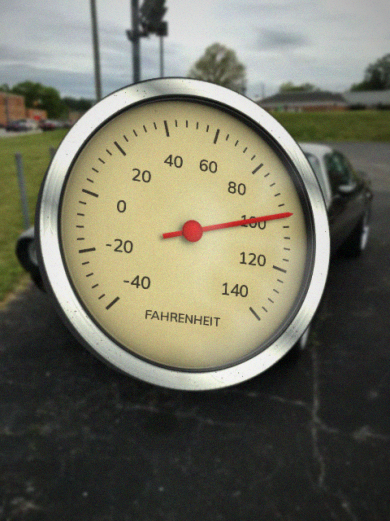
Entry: 100; °F
